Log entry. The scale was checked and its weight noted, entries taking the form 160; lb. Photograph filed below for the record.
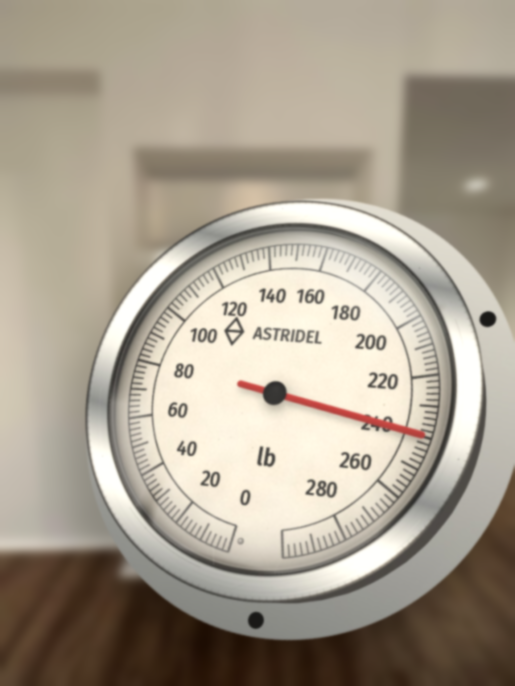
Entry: 240; lb
